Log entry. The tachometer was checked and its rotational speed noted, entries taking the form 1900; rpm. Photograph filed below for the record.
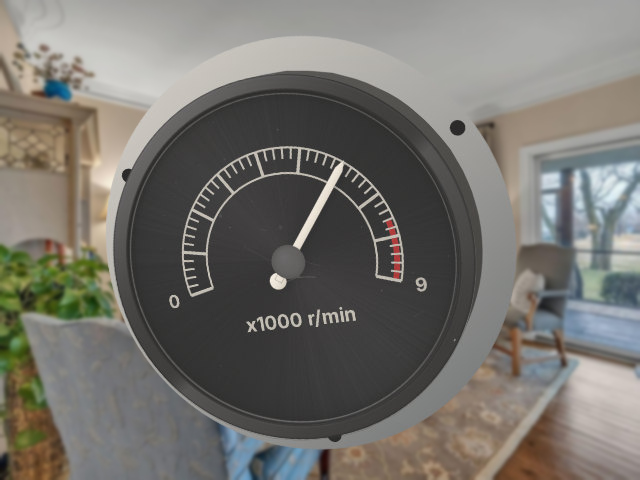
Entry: 6000; rpm
